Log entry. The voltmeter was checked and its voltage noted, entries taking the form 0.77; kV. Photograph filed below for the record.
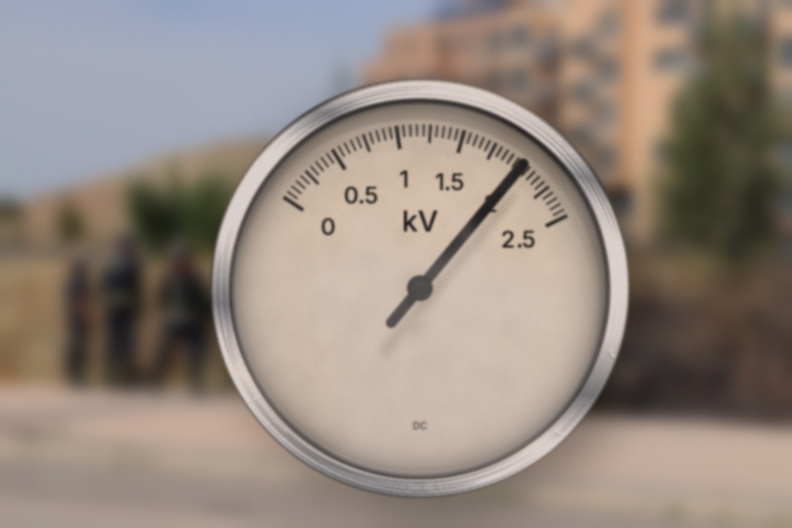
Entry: 2; kV
